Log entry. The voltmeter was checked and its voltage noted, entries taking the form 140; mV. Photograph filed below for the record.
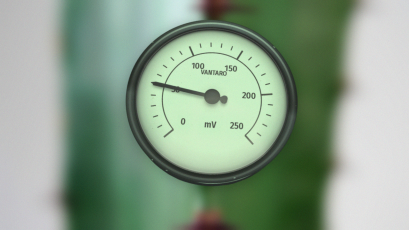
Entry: 50; mV
